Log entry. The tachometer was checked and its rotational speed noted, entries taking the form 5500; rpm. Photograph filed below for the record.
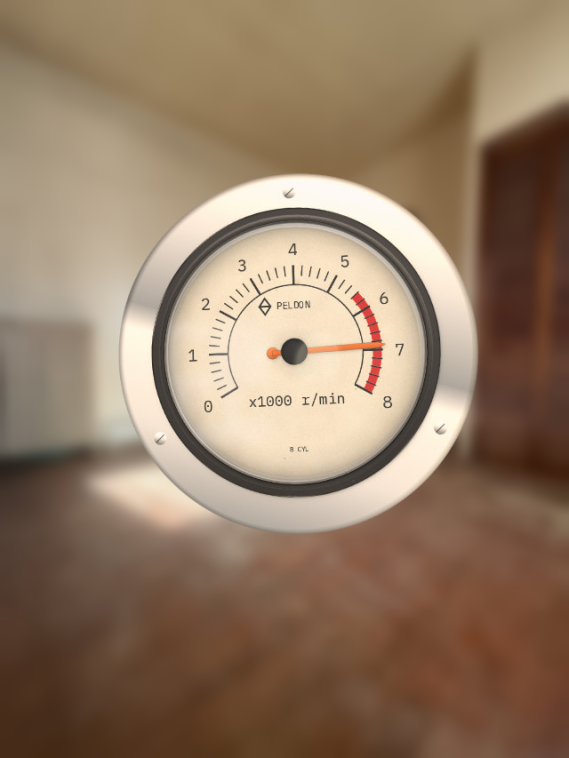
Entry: 6900; rpm
